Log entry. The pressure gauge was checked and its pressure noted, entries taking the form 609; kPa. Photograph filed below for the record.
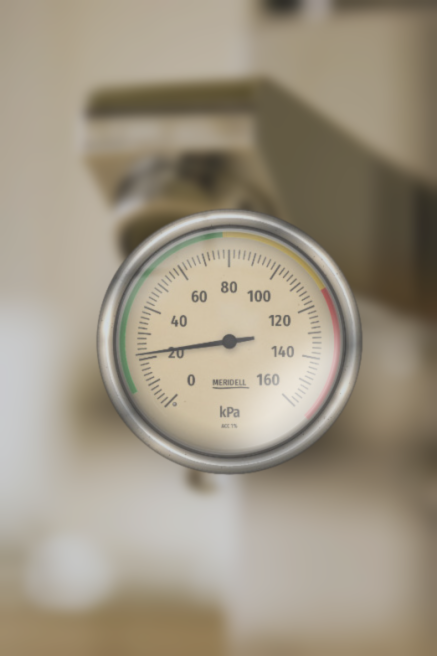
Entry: 22; kPa
